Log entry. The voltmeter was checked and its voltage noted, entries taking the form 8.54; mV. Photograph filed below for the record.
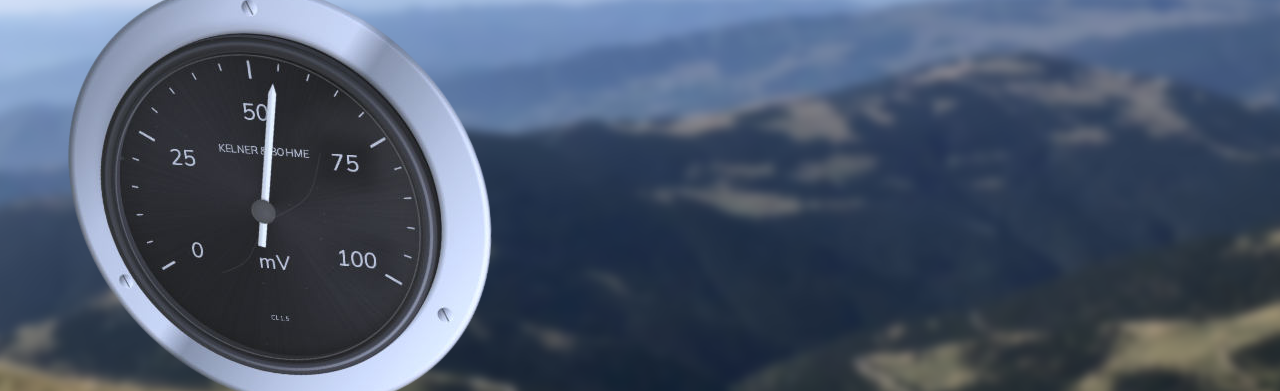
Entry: 55; mV
